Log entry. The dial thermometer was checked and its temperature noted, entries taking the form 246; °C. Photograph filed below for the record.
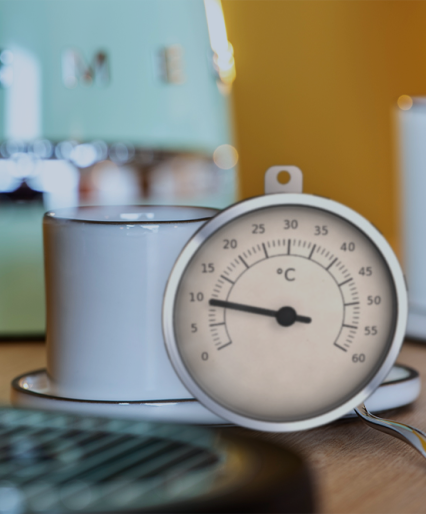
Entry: 10; °C
